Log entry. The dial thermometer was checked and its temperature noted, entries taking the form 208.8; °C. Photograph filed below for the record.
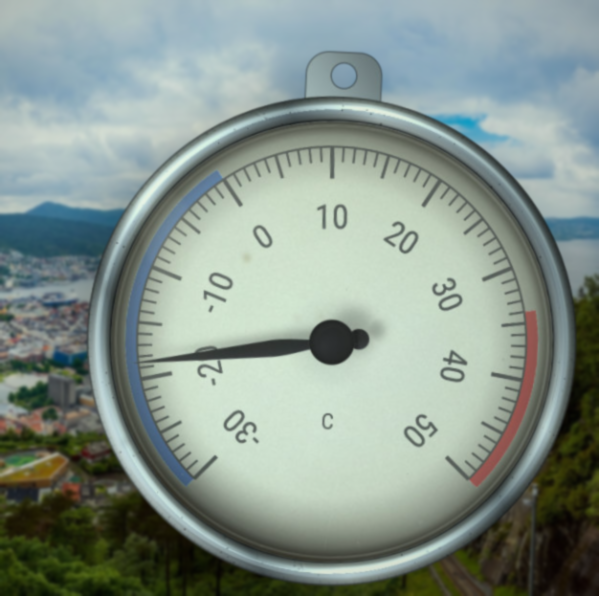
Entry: -18.5; °C
